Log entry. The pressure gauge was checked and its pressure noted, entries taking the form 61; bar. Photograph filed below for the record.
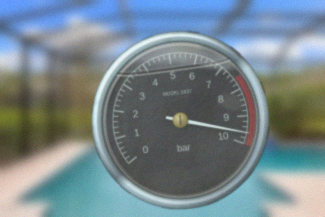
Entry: 9.6; bar
